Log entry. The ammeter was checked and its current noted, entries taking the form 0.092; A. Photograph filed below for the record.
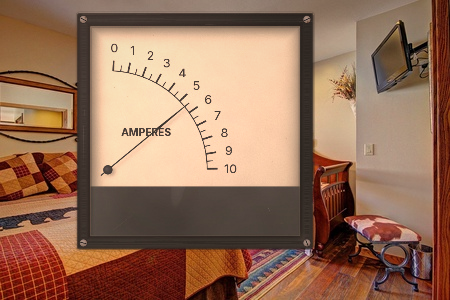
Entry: 5.5; A
